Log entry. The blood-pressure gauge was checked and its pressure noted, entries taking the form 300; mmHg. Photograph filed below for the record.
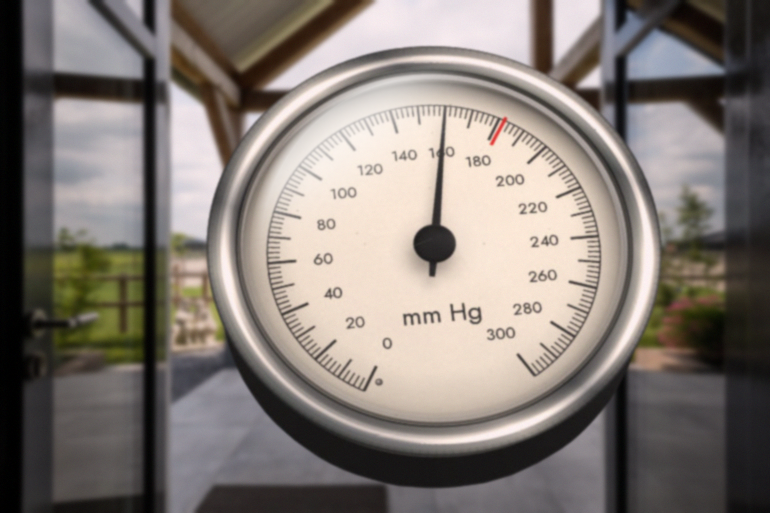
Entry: 160; mmHg
